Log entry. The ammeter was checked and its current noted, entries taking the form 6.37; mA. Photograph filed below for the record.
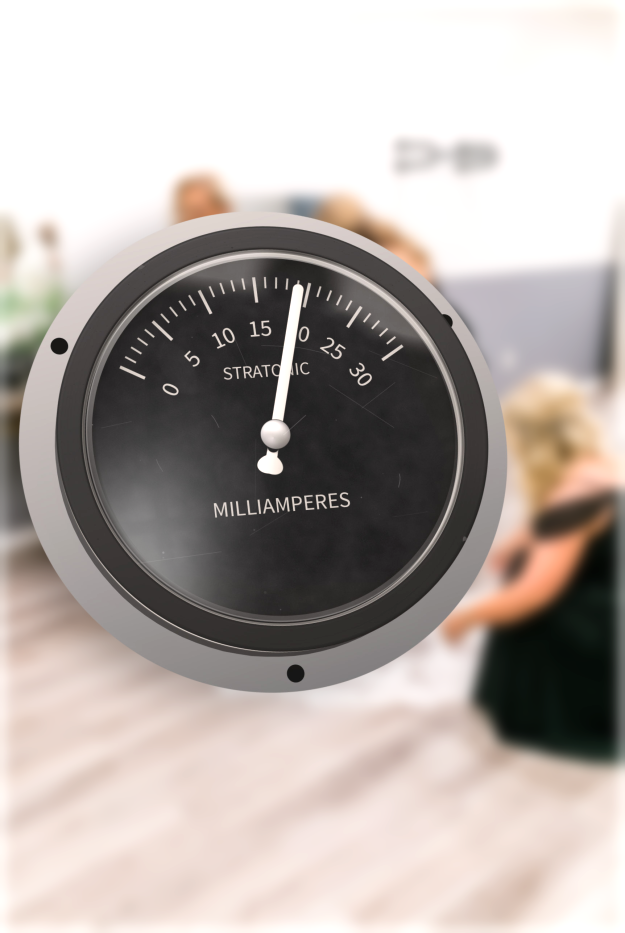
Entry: 19; mA
